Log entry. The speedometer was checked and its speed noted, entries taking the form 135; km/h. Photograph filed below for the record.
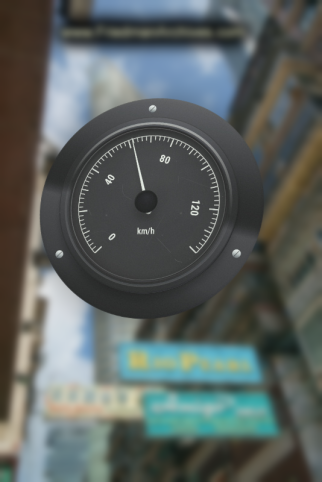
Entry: 62; km/h
